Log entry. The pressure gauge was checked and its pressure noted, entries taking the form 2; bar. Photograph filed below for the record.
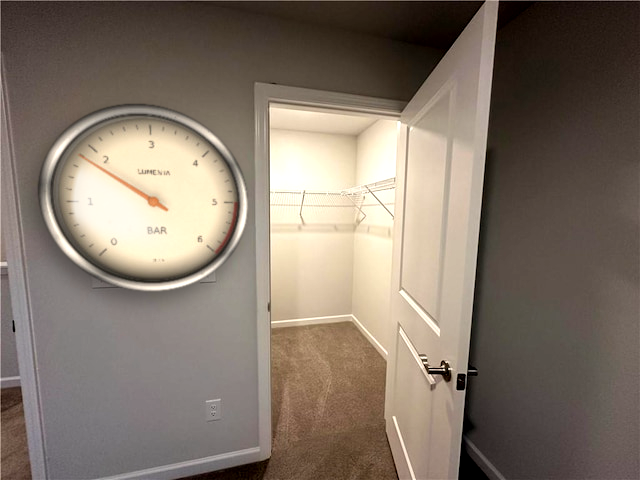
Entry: 1.8; bar
